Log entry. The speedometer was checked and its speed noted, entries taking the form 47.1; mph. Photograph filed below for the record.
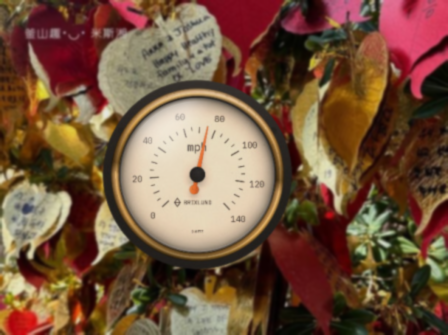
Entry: 75; mph
